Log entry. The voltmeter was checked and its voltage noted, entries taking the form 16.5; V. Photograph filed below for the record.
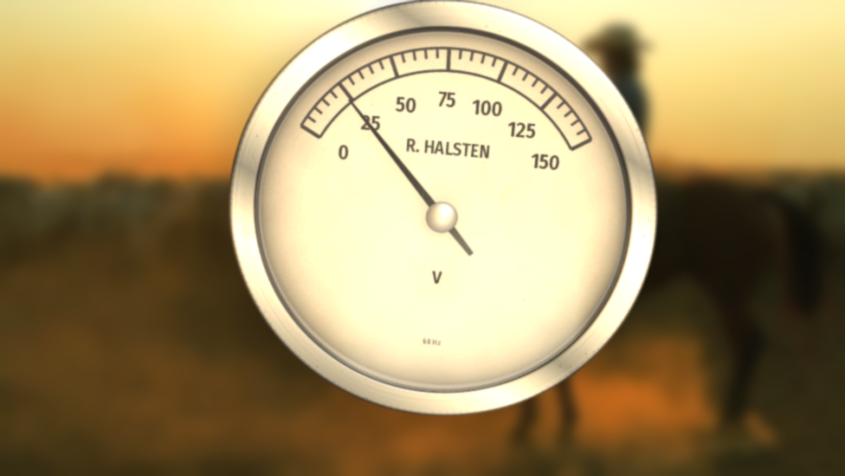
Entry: 25; V
